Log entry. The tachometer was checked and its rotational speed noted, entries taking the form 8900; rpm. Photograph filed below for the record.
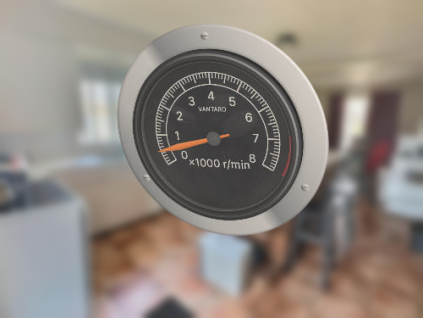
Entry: 500; rpm
